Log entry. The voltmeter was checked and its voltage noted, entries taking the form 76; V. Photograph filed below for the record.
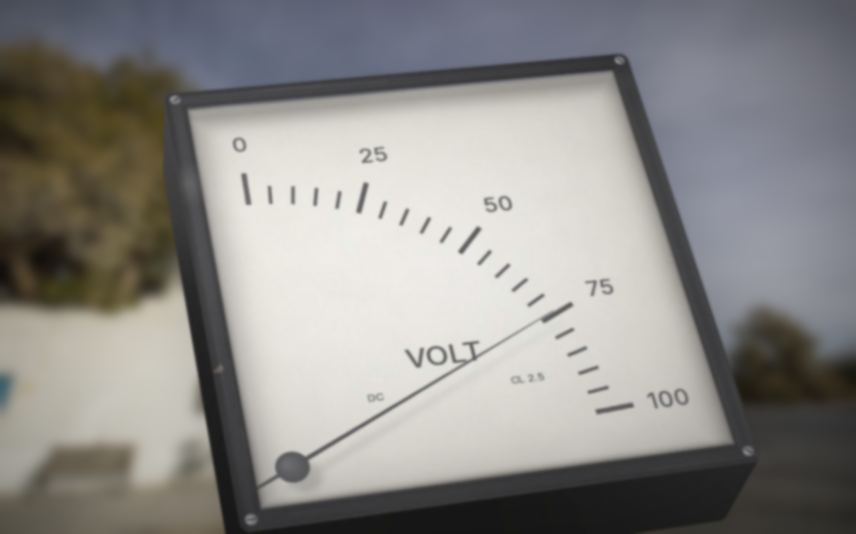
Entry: 75; V
